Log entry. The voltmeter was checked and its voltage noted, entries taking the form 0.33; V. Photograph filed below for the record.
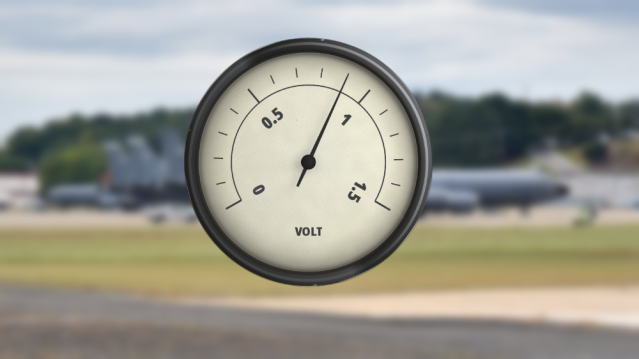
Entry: 0.9; V
